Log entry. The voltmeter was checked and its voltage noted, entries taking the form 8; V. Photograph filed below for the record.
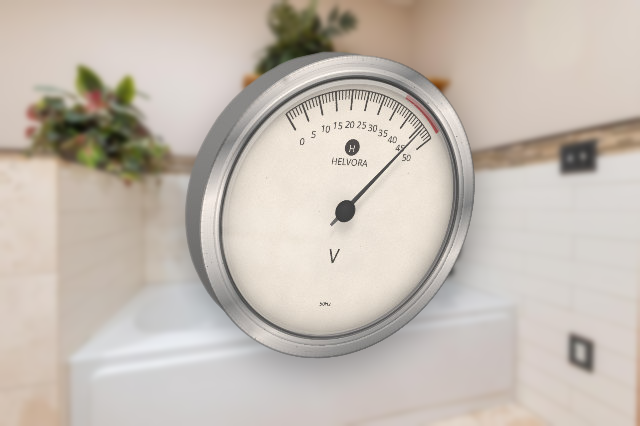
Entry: 45; V
